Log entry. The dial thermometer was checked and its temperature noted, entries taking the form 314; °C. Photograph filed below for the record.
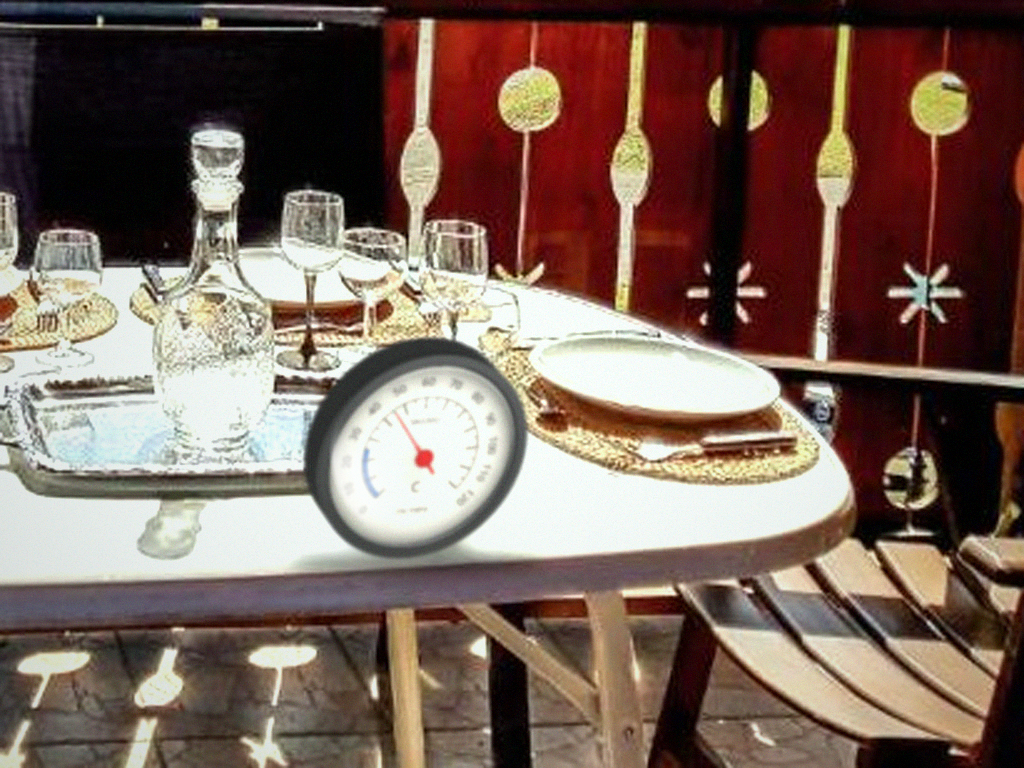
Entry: 45; °C
